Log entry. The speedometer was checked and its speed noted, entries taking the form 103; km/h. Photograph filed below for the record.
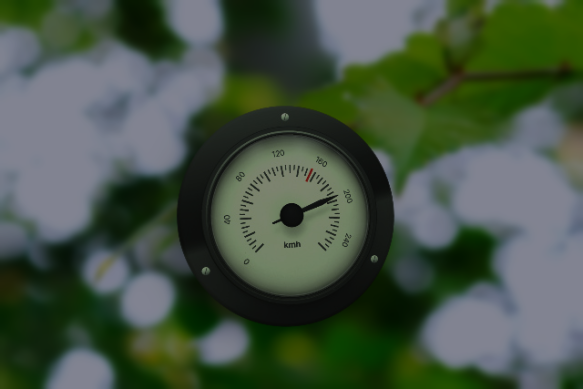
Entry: 195; km/h
